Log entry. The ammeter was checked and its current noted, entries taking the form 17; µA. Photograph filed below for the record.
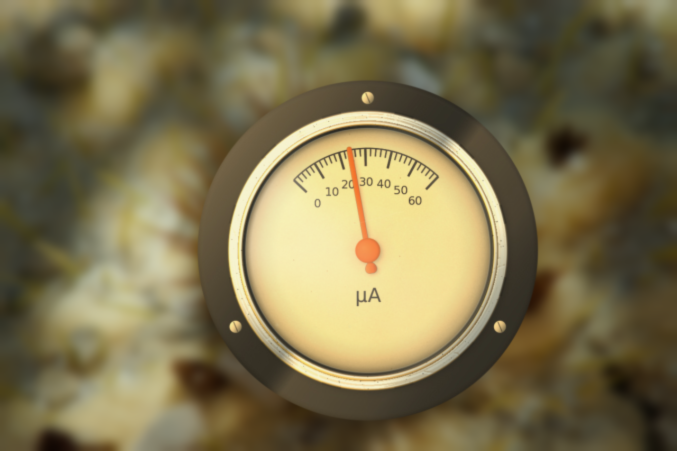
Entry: 24; µA
